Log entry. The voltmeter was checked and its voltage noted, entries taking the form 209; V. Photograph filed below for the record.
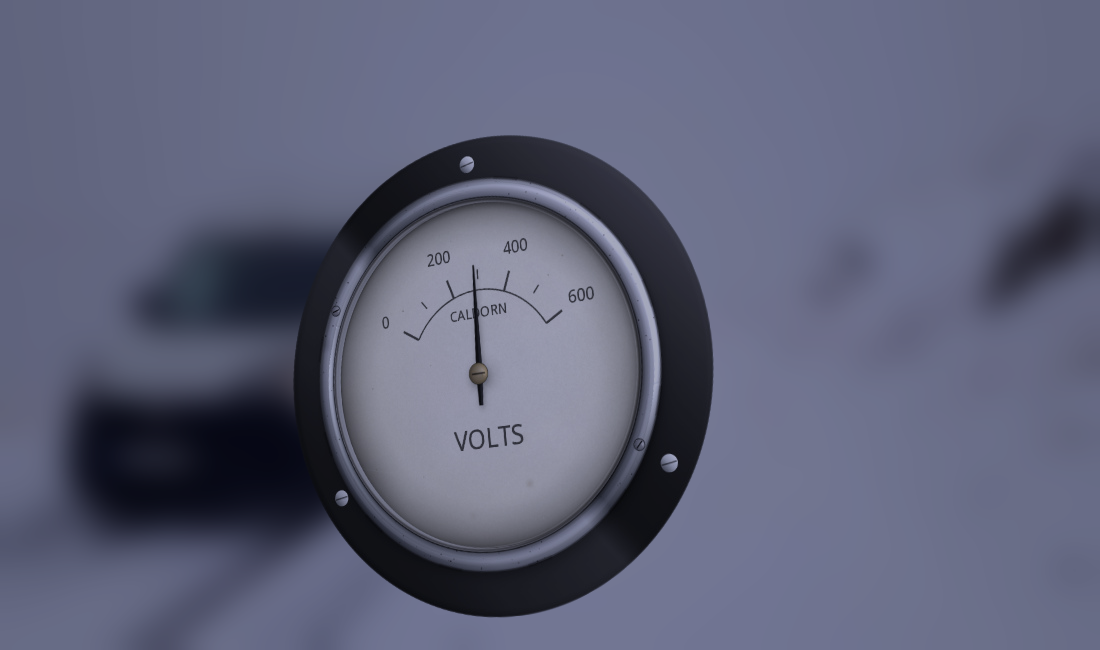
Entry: 300; V
